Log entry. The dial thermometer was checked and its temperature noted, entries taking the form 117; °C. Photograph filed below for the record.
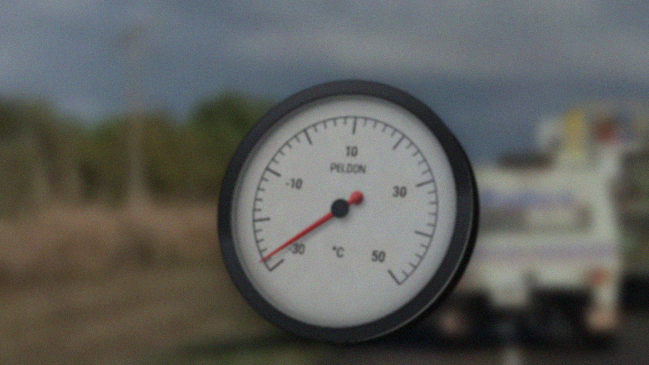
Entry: -28; °C
